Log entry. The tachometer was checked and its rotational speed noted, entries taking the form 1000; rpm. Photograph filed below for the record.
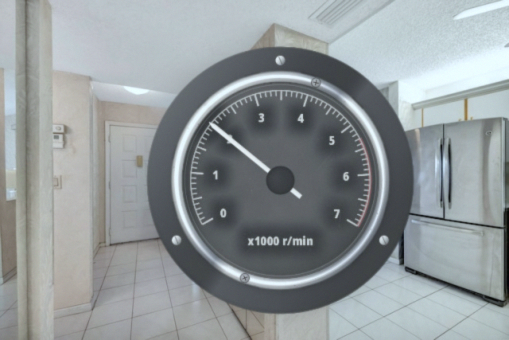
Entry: 2000; rpm
